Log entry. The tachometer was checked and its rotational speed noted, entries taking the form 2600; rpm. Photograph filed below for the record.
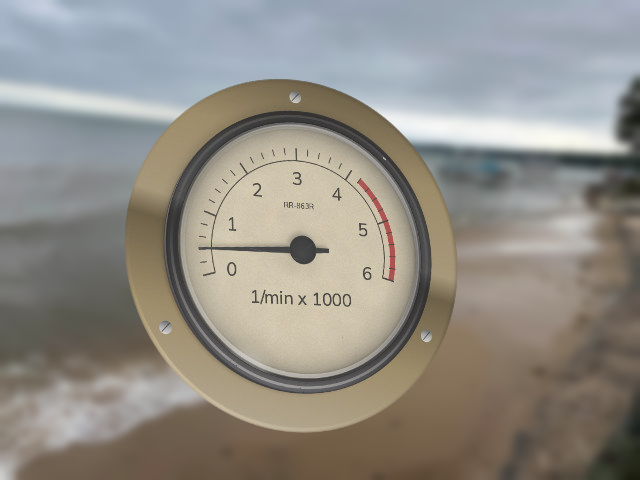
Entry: 400; rpm
